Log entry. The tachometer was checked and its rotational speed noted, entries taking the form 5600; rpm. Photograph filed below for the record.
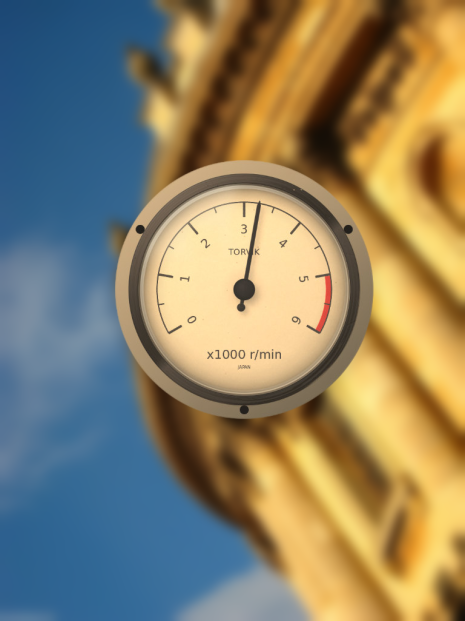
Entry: 3250; rpm
